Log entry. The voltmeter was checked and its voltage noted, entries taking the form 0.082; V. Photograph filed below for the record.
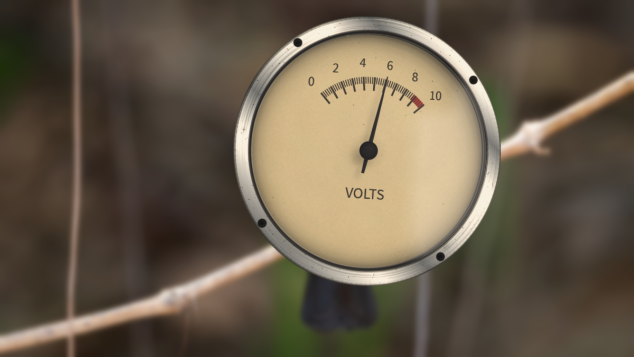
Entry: 6; V
